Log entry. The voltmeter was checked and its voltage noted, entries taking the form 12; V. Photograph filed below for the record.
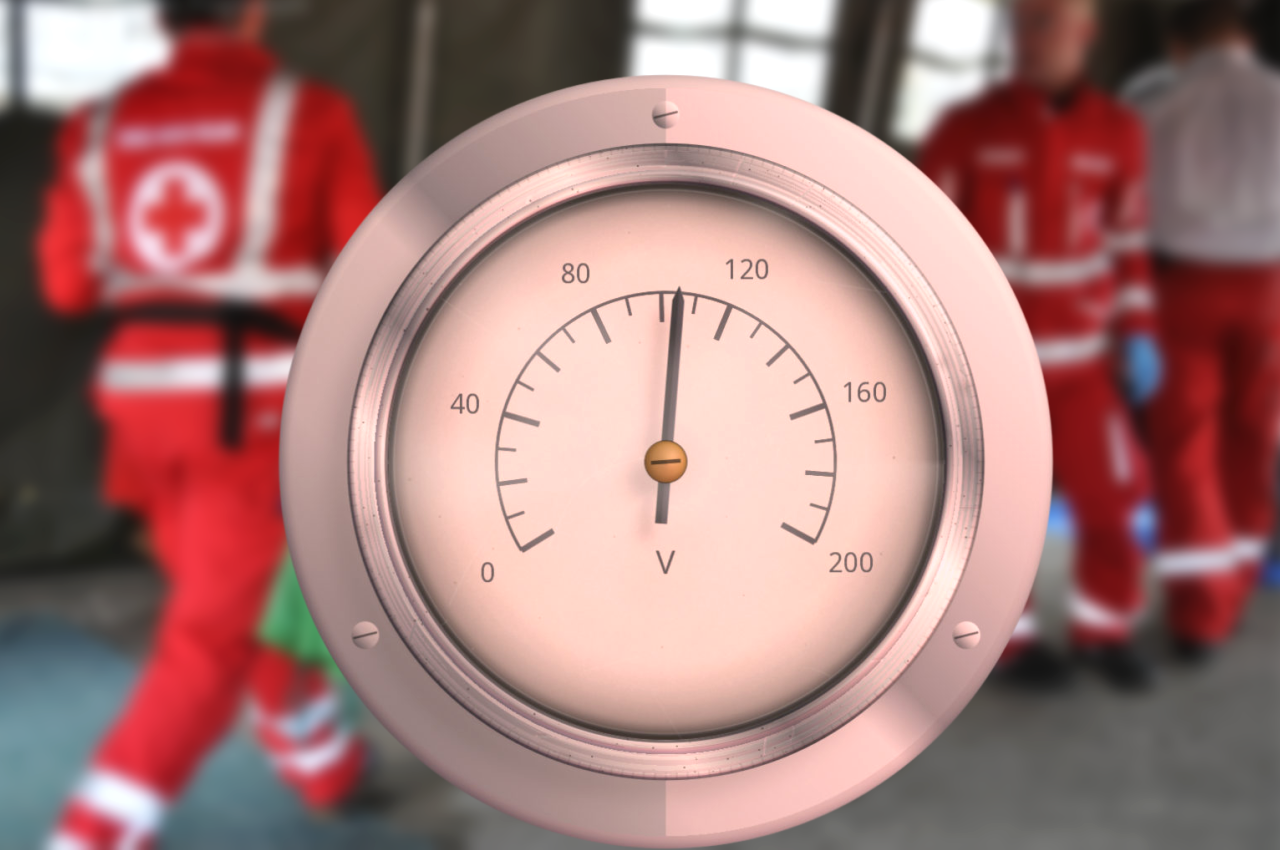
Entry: 105; V
